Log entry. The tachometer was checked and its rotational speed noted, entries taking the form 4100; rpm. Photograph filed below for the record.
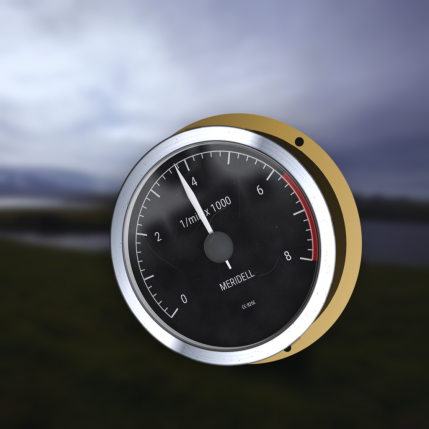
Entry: 3800; rpm
